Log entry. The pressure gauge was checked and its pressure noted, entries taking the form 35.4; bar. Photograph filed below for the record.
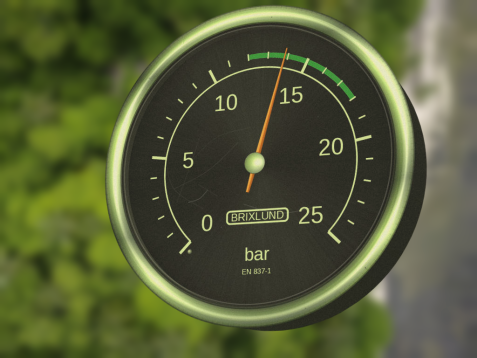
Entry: 14; bar
